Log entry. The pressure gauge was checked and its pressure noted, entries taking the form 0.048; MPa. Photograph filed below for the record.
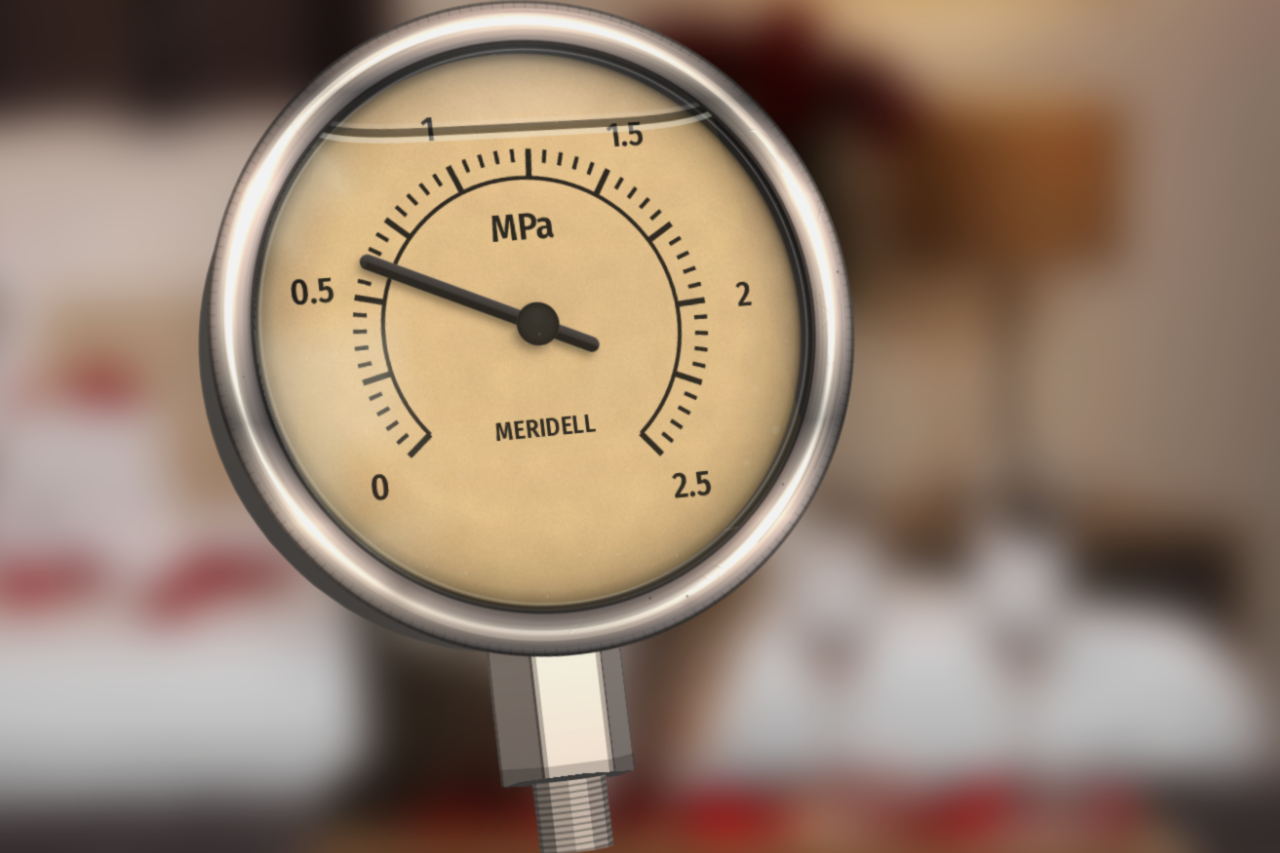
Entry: 0.6; MPa
